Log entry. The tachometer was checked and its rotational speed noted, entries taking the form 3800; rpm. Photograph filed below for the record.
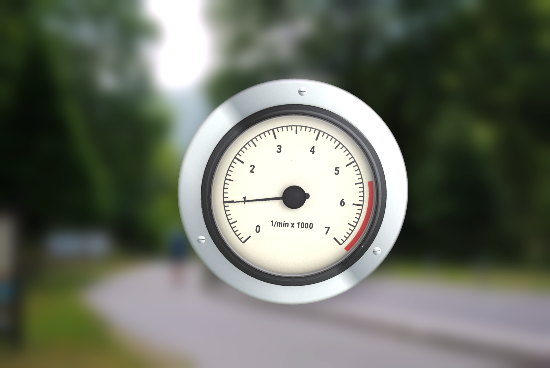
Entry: 1000; rpm
